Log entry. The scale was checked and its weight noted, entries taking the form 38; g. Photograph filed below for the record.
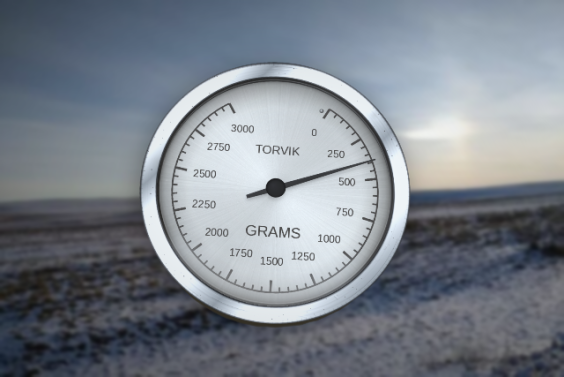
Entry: 400; g
